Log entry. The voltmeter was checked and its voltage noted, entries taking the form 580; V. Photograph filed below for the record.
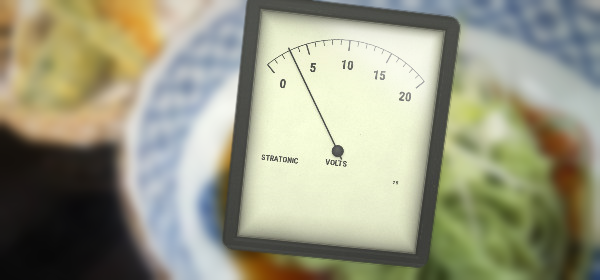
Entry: 3; V
